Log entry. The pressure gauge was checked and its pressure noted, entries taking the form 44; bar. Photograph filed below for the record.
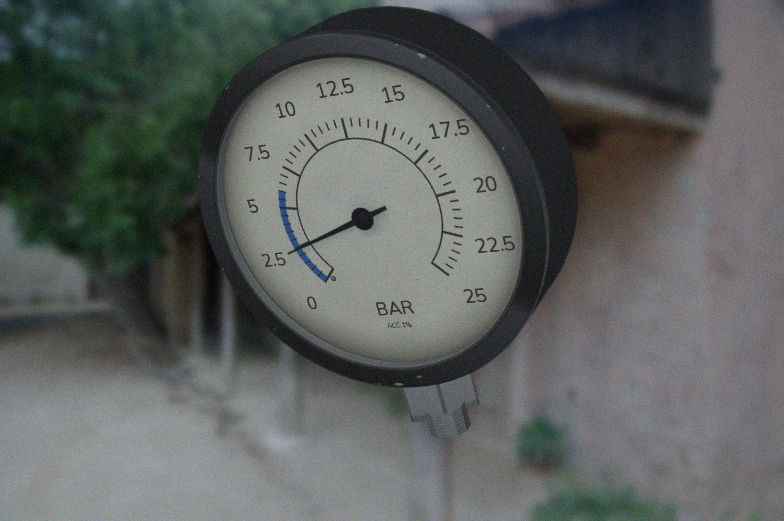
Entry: 2.5; bar
